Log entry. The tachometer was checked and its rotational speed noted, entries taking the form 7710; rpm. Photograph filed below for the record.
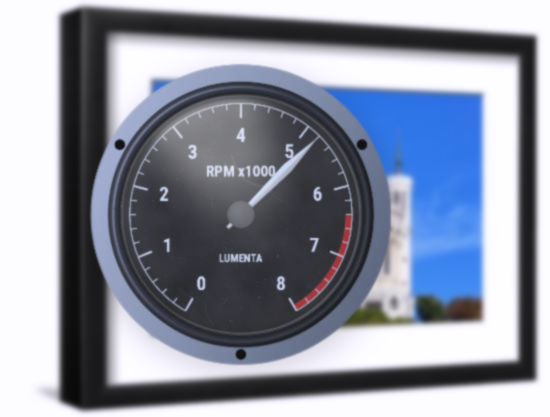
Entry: 5200; rpm
